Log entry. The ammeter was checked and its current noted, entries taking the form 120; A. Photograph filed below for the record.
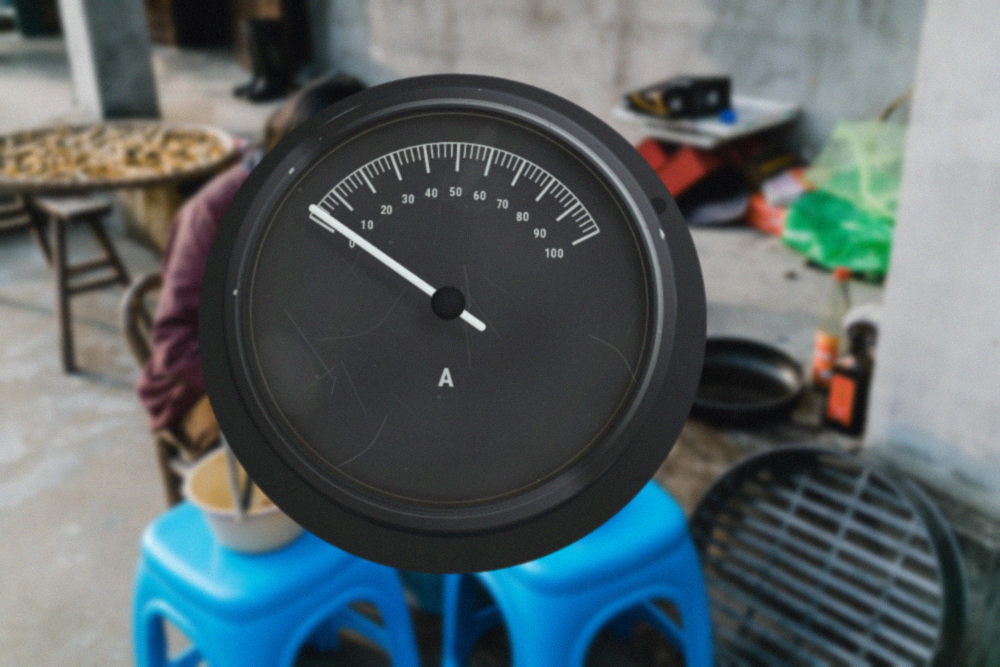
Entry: 2; A
